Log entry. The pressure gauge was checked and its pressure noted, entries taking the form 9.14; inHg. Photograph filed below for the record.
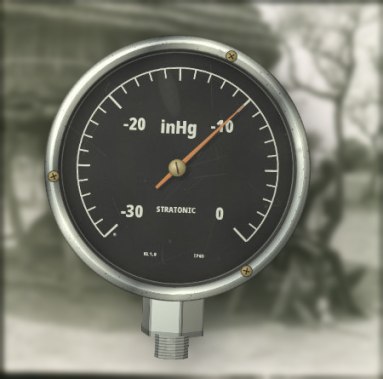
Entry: -10; inHg
